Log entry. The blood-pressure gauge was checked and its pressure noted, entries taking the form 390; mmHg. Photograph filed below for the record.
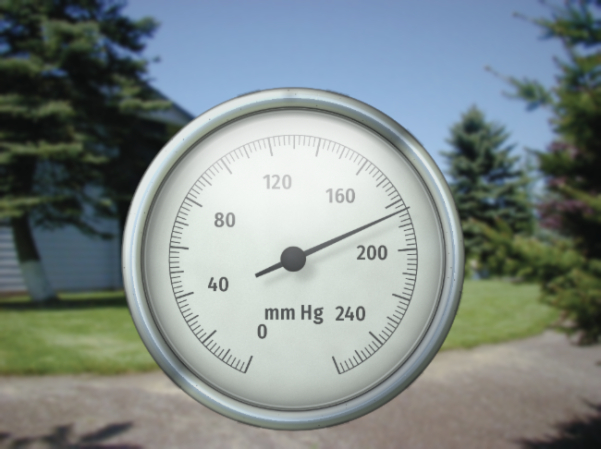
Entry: 184; mmHg
